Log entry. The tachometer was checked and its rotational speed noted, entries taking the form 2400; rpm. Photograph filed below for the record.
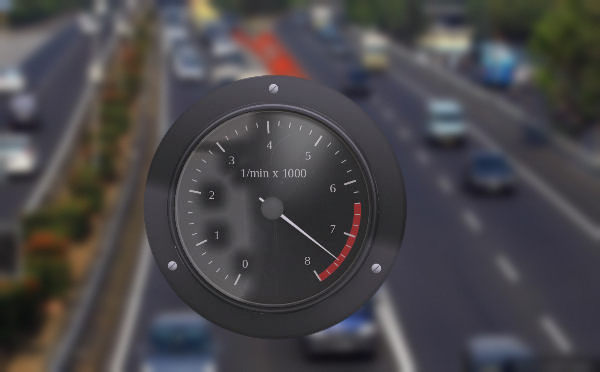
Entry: 7500; rpm
